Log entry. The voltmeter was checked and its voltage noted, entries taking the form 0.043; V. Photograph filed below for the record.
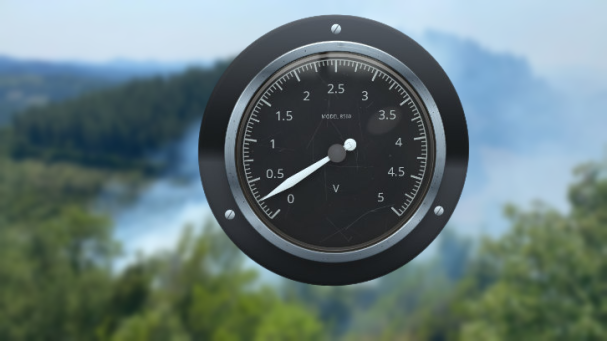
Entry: 0.25; V
